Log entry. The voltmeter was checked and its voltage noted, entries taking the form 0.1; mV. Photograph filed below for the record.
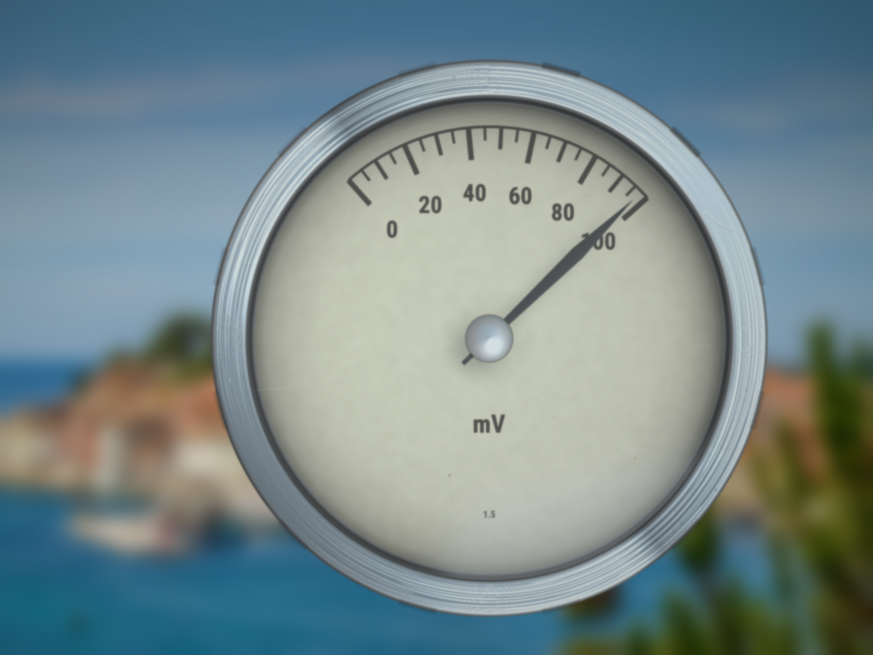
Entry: 97.5; mV
